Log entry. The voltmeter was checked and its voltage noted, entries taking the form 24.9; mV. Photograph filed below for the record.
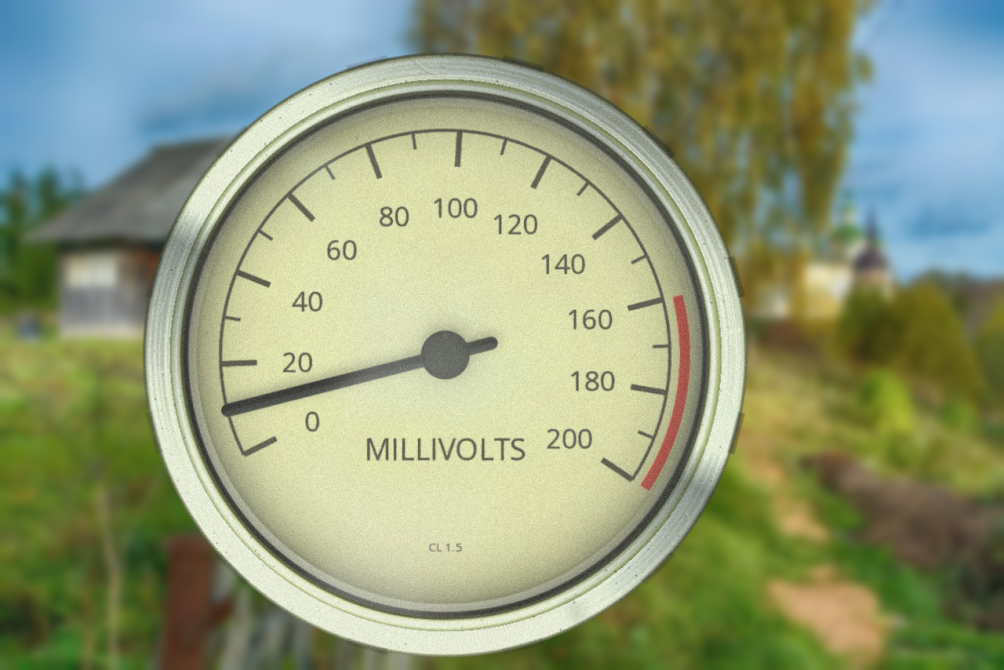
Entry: 10; mV
